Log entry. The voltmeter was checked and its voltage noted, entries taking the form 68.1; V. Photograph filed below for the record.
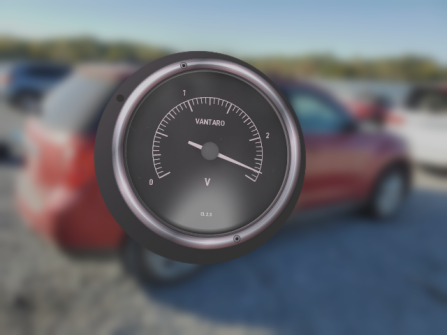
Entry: 2.4; V
